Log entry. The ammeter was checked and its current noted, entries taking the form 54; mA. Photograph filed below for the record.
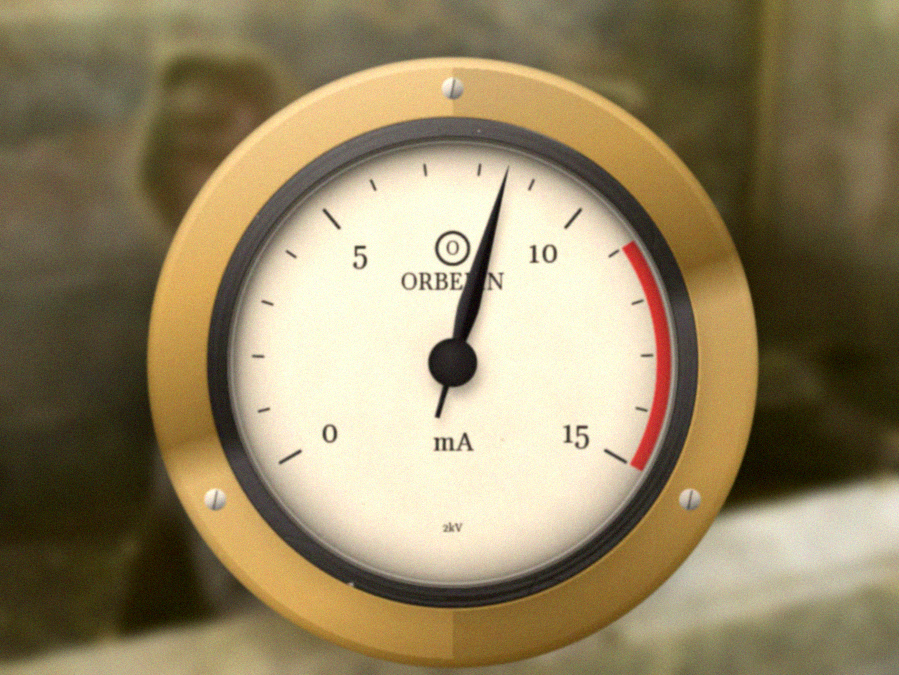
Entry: 8.5; mA
